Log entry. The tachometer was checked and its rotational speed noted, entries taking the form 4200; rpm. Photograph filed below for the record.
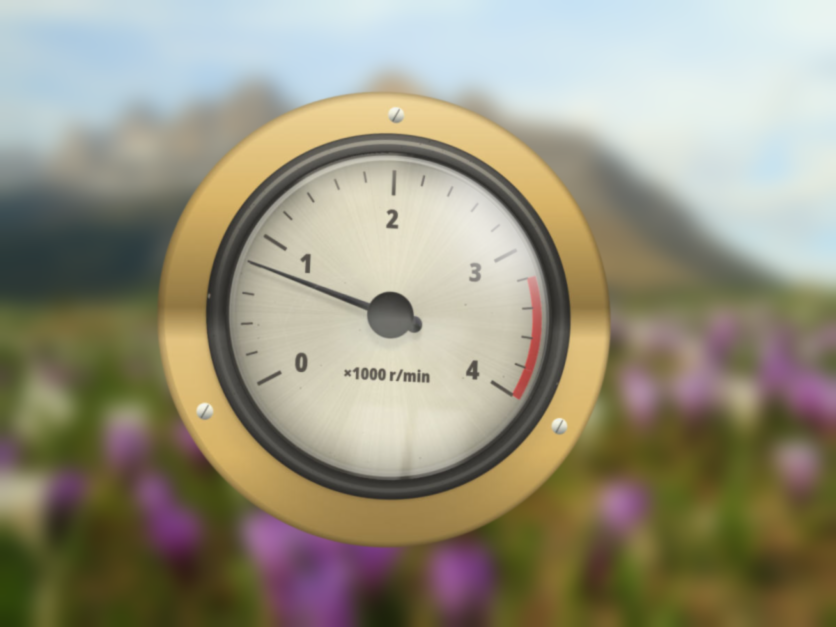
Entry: 800; rpm
